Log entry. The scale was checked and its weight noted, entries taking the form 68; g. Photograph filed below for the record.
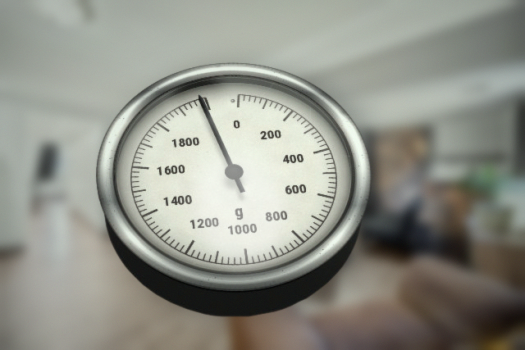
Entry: 1980; g
